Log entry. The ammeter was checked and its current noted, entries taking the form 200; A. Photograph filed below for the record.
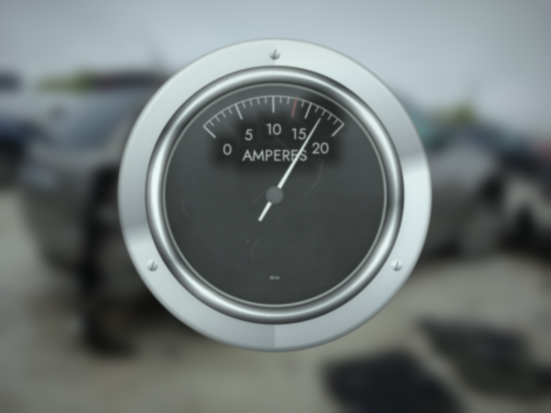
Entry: 17; A
